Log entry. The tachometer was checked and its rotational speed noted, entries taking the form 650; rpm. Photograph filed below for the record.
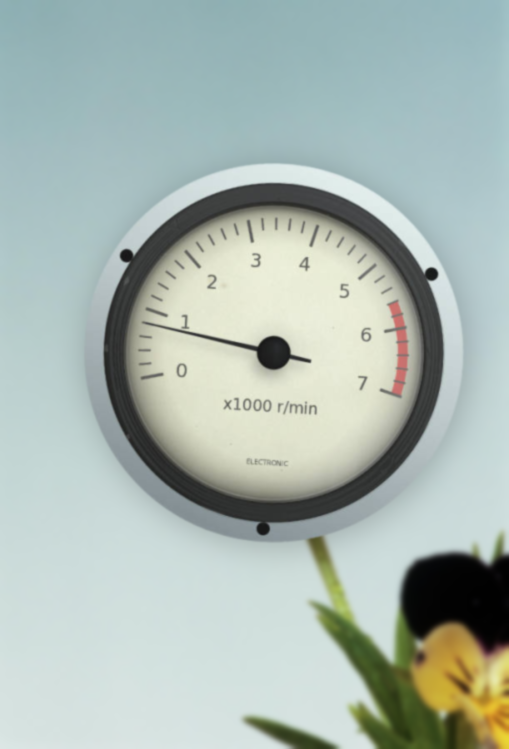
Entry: 800; rpm
